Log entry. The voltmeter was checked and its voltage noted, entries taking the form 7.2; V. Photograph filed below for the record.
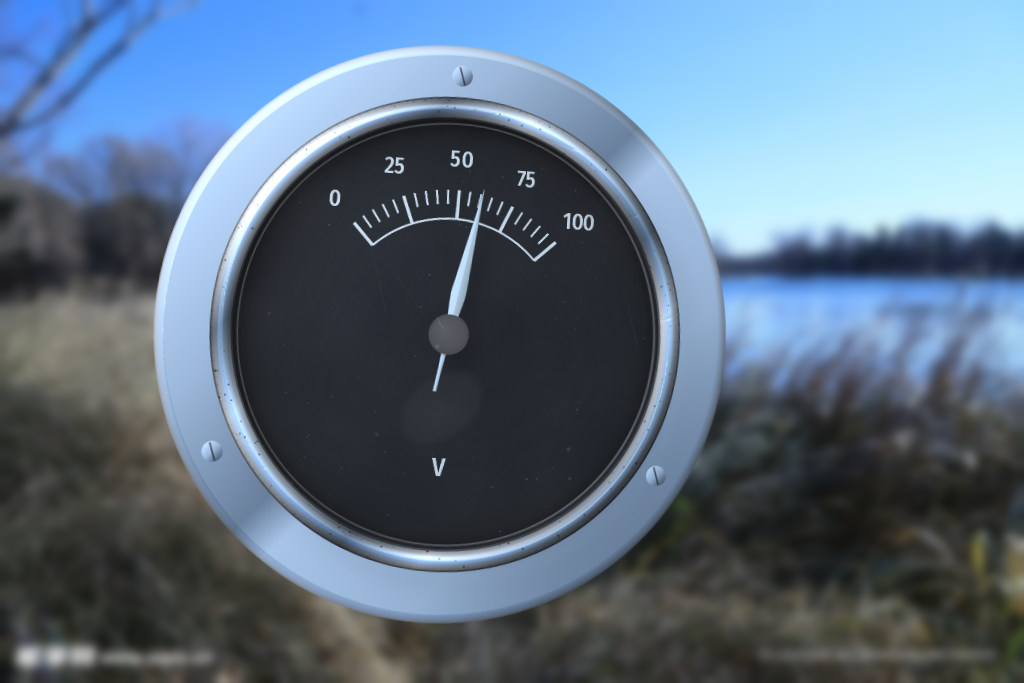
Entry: 60; V
